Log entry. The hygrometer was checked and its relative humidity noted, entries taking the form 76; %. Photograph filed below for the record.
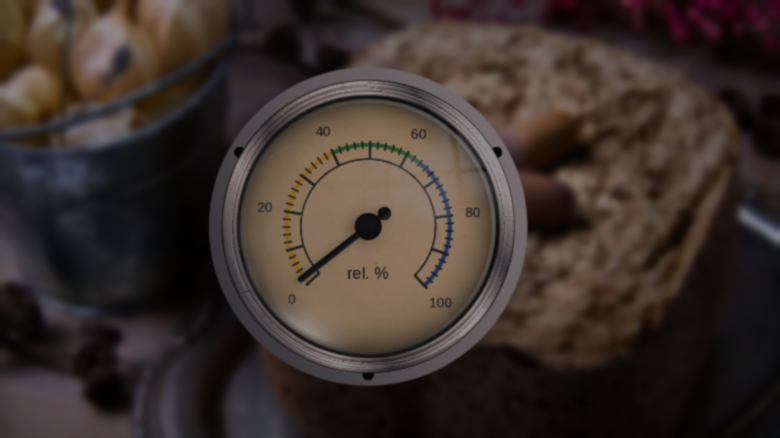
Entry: 2; %
